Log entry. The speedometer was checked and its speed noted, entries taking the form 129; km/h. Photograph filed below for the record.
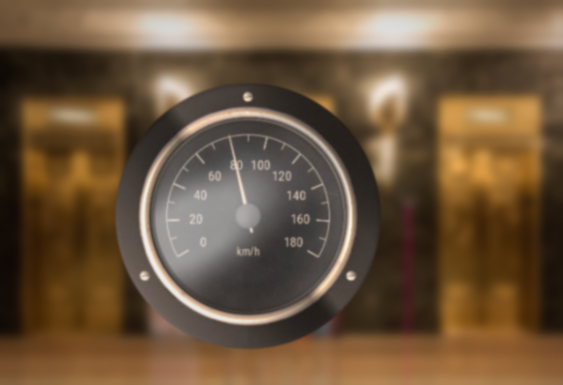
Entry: 80; km/h
